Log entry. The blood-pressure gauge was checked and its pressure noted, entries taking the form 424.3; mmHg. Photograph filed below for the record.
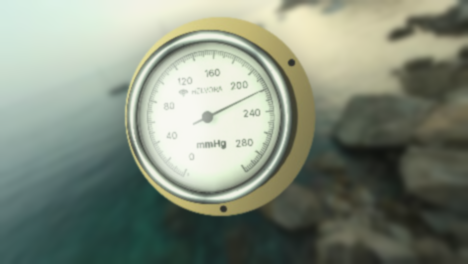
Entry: 220; mmHg
